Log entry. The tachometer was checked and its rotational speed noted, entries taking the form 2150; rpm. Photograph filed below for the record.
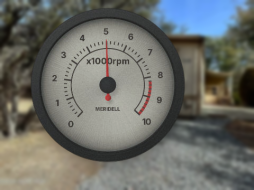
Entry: 5000; rpm
